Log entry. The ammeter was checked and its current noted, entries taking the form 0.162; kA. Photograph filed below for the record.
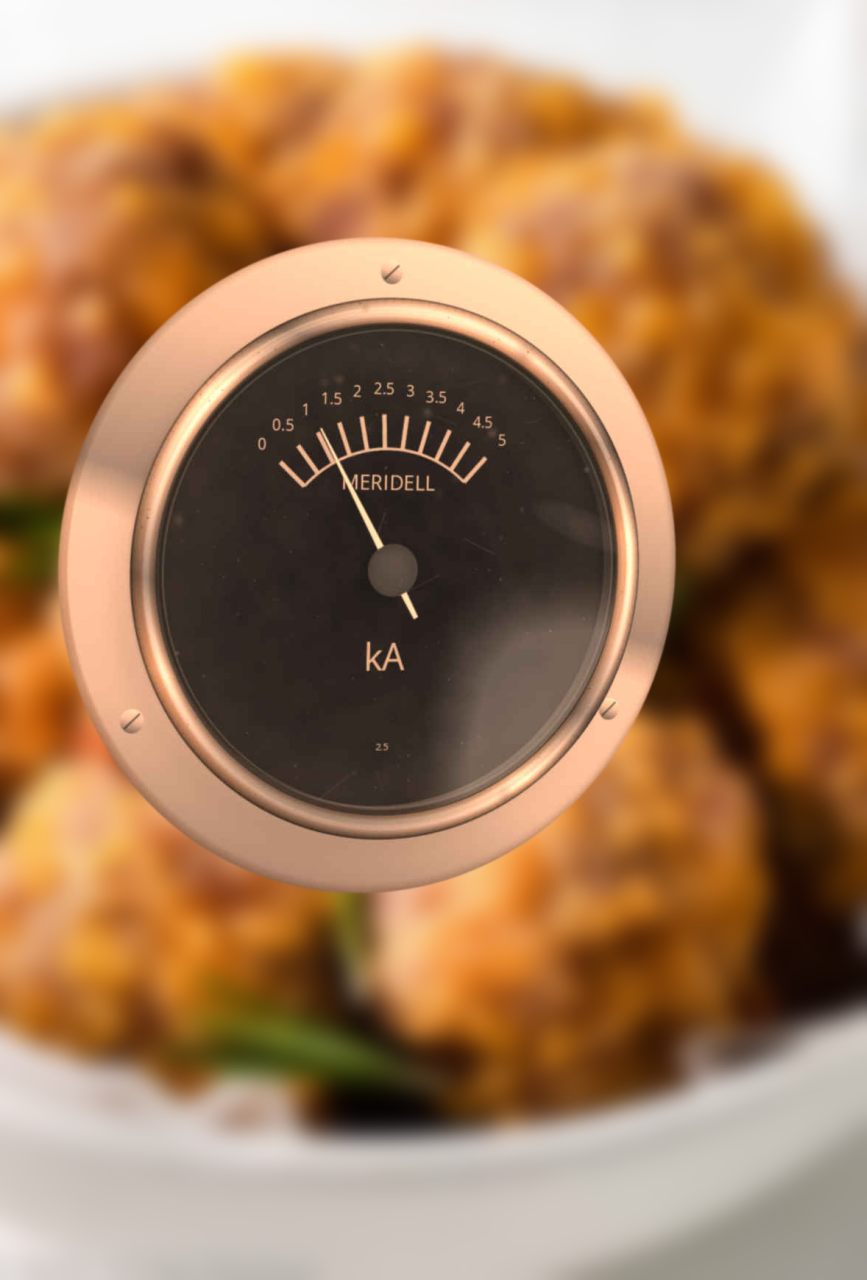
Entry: 1; kA
